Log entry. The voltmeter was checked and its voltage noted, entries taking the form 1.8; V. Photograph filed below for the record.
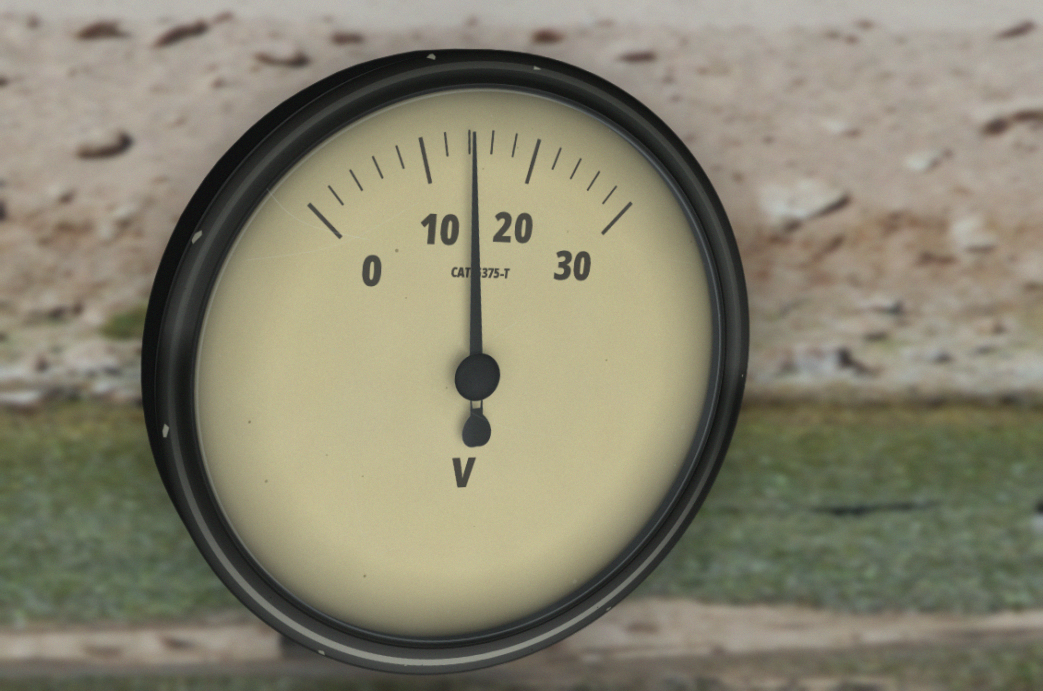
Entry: 14; V
